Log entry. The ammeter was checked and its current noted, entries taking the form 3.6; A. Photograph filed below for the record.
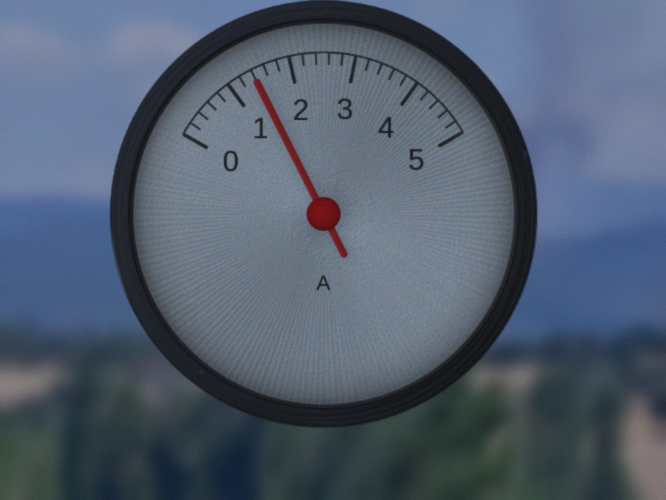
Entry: 1.4; A
